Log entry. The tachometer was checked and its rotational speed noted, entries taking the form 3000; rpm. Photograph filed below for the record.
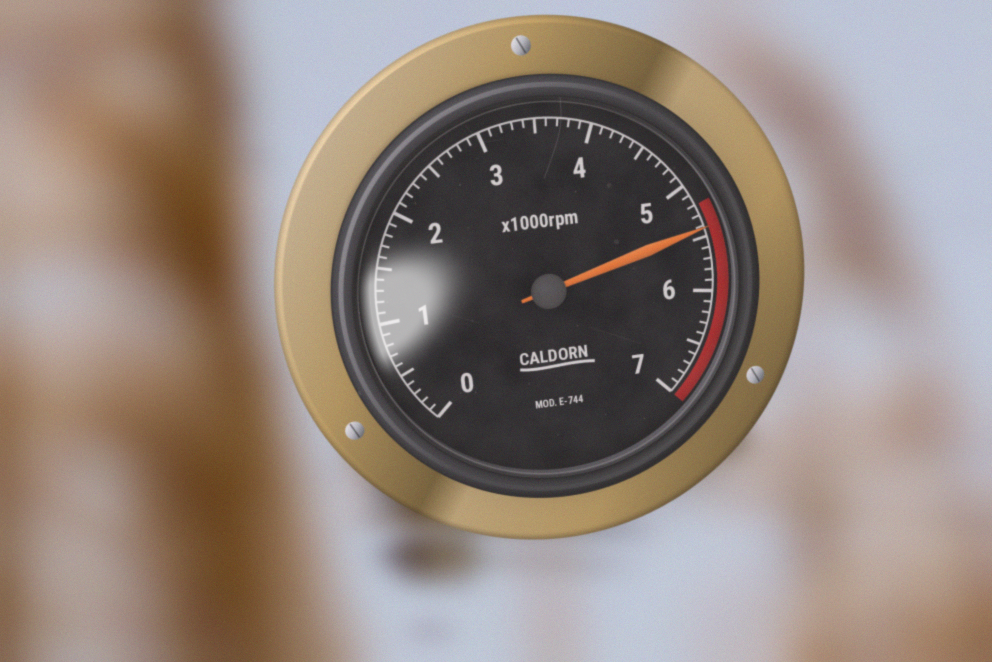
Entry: 5400; rpm
